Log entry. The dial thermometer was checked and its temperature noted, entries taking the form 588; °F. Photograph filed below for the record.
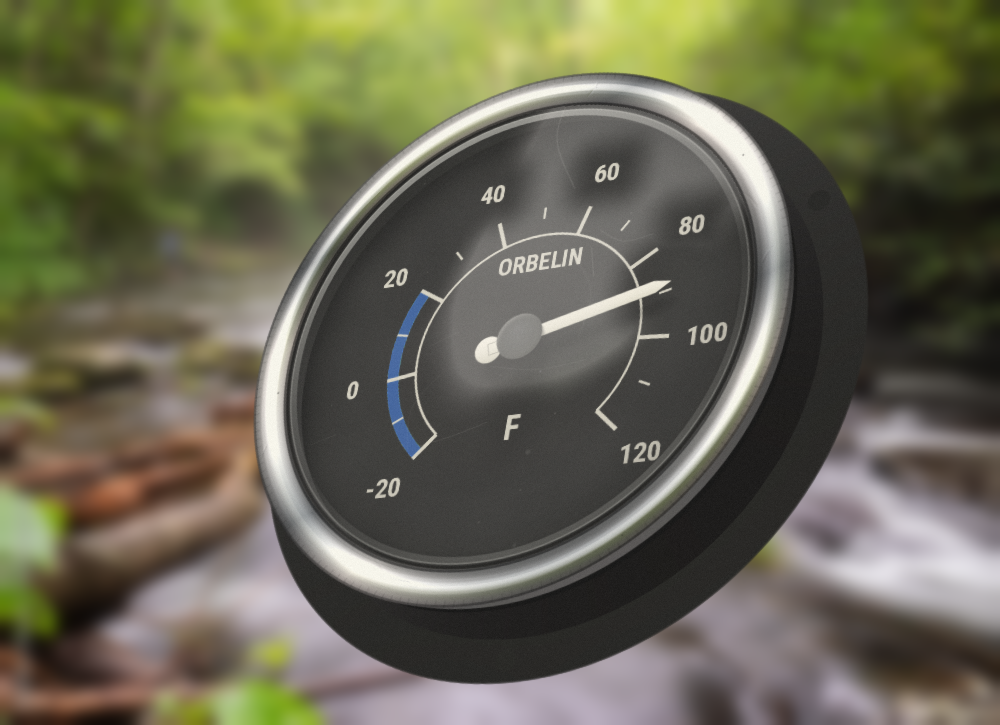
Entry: 90; °F
